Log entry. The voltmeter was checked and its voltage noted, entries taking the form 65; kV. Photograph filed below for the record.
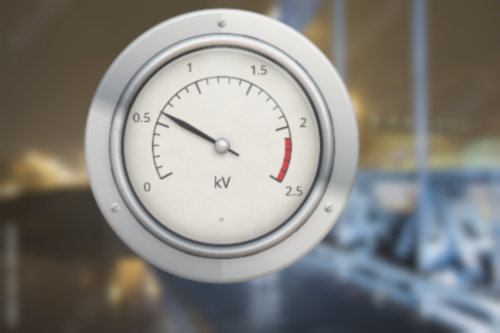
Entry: 0.6; kV
